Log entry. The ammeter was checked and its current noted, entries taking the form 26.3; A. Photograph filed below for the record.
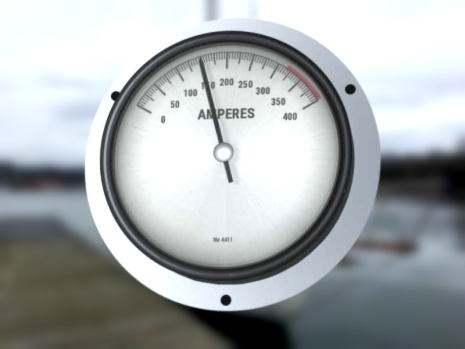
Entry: 150; A
